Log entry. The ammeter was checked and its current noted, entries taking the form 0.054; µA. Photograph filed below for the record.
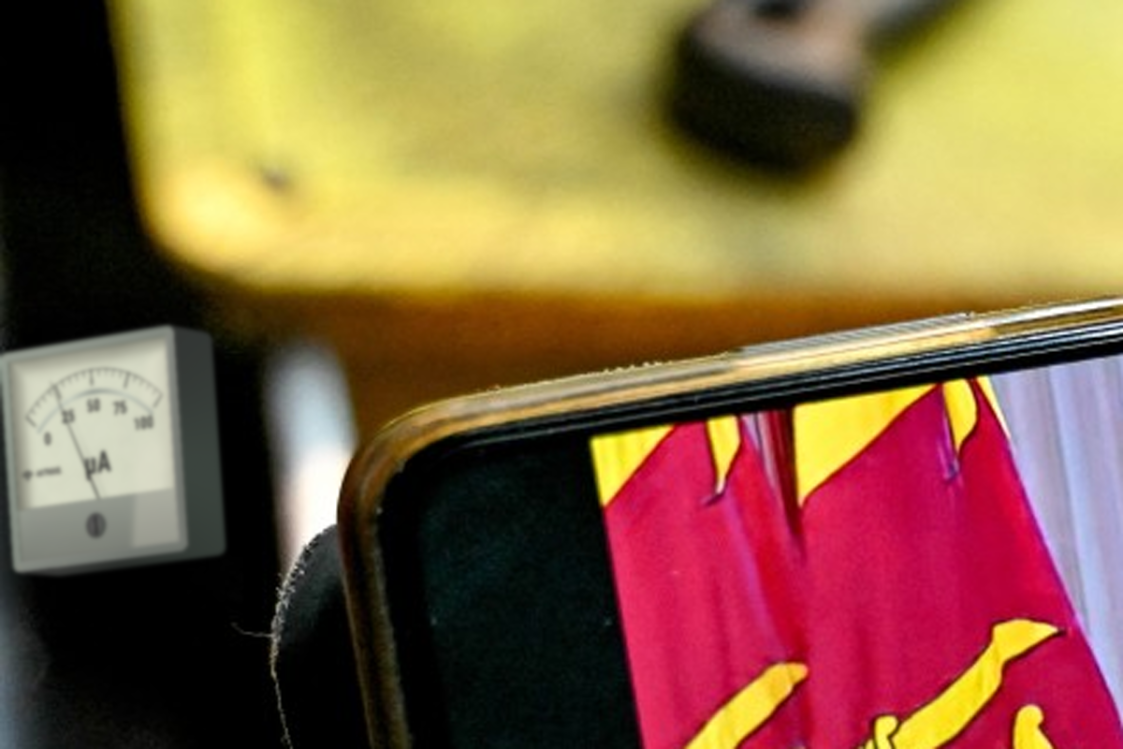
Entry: 25; µA
